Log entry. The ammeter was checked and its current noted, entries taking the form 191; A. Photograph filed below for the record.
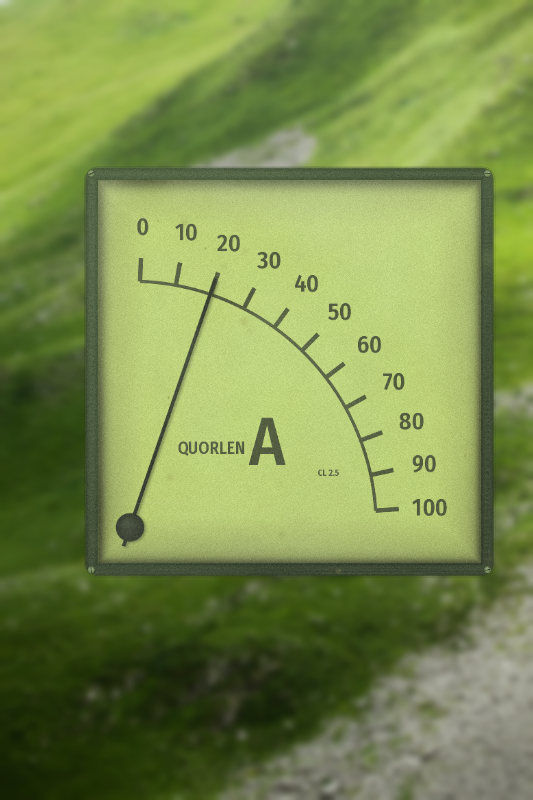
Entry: 20; A
